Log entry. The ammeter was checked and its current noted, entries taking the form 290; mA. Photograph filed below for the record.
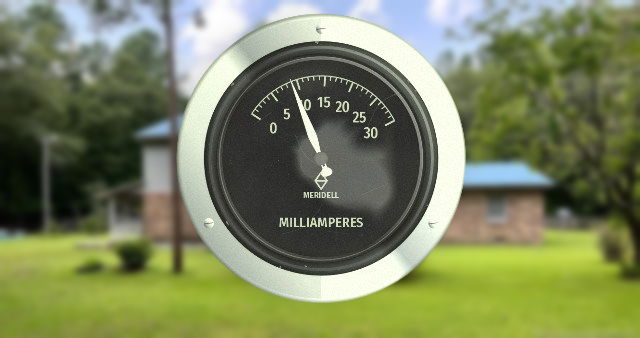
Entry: 9; mA
